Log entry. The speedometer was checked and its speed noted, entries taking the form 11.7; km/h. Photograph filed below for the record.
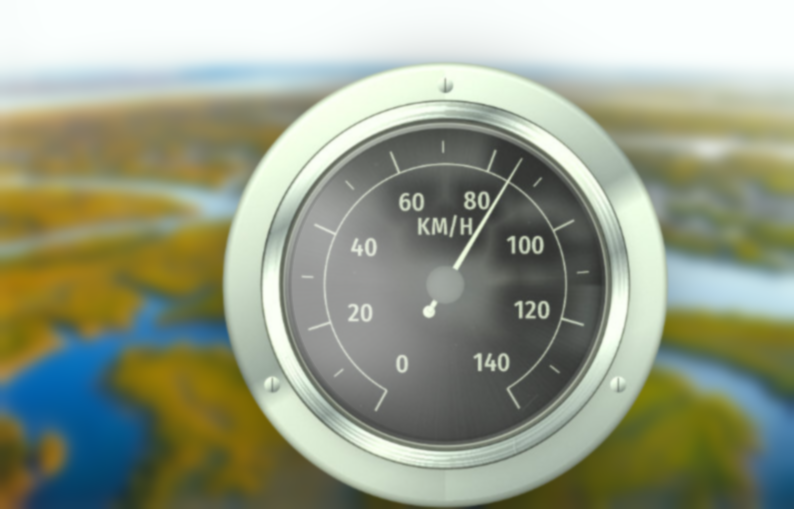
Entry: 85; km/h
